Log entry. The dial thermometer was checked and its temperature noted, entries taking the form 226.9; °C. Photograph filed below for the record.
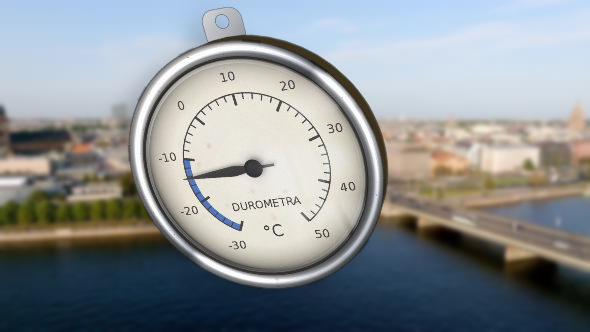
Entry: -14; °C
